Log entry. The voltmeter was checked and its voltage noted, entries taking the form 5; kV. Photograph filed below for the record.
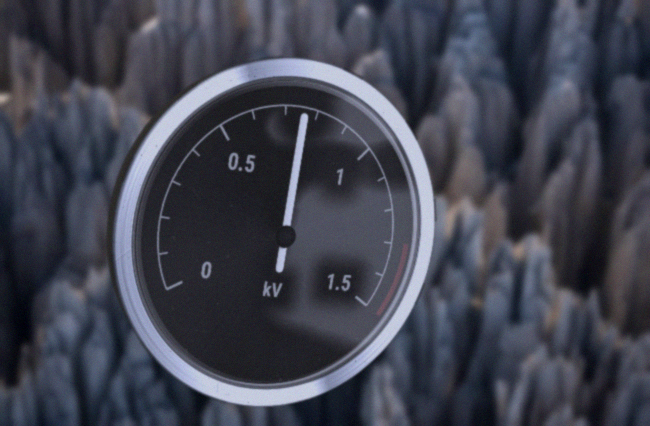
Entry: 0.75; kV
